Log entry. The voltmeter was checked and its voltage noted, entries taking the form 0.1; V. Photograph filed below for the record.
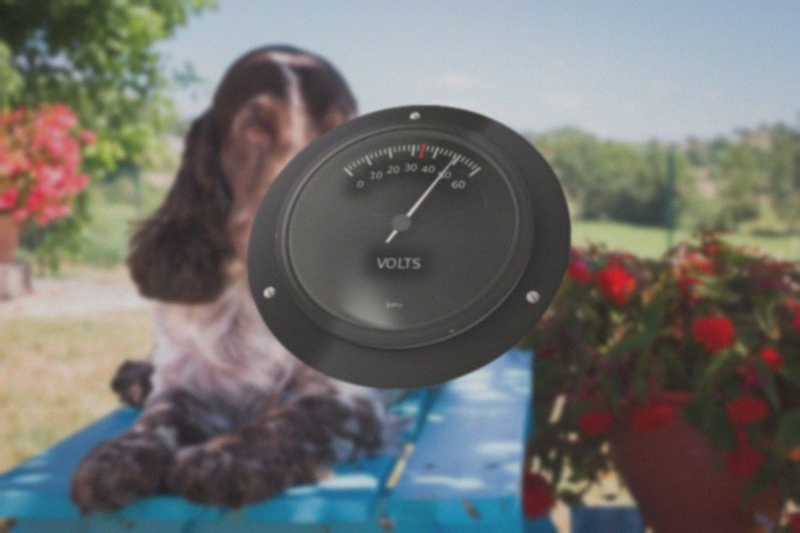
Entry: 50; V
